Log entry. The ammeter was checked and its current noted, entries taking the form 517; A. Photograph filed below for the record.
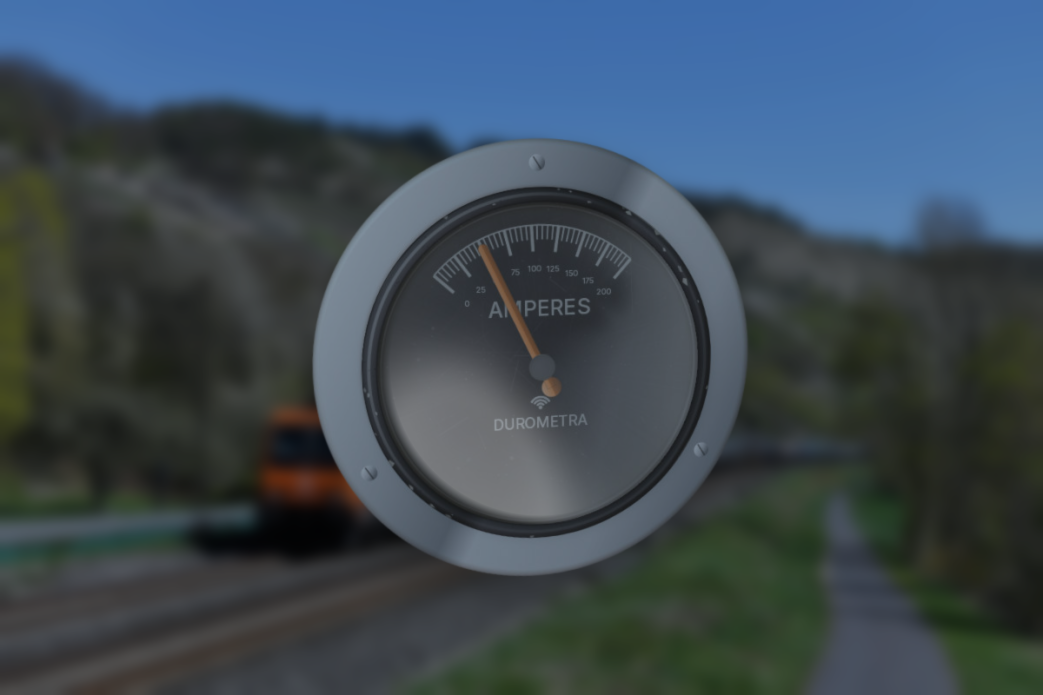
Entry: 50; A
